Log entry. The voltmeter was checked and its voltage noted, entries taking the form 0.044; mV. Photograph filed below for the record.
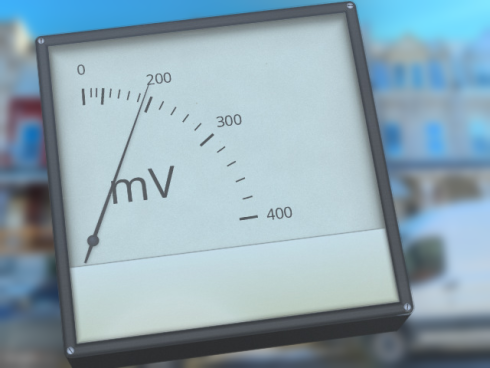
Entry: 190; mV
